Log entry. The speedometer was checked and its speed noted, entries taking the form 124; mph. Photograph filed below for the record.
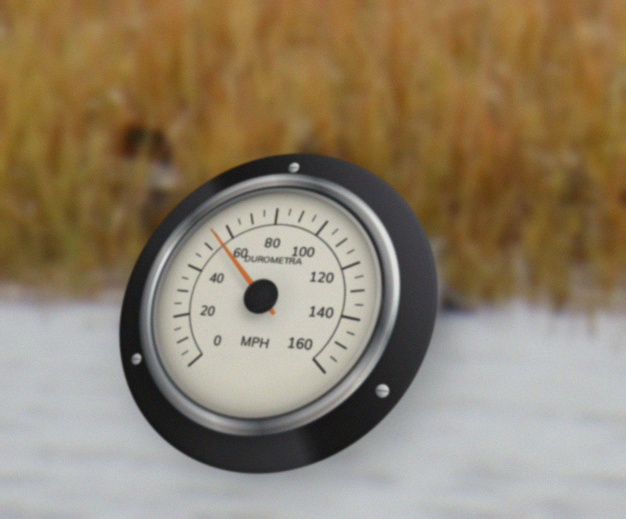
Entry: 55; mph
